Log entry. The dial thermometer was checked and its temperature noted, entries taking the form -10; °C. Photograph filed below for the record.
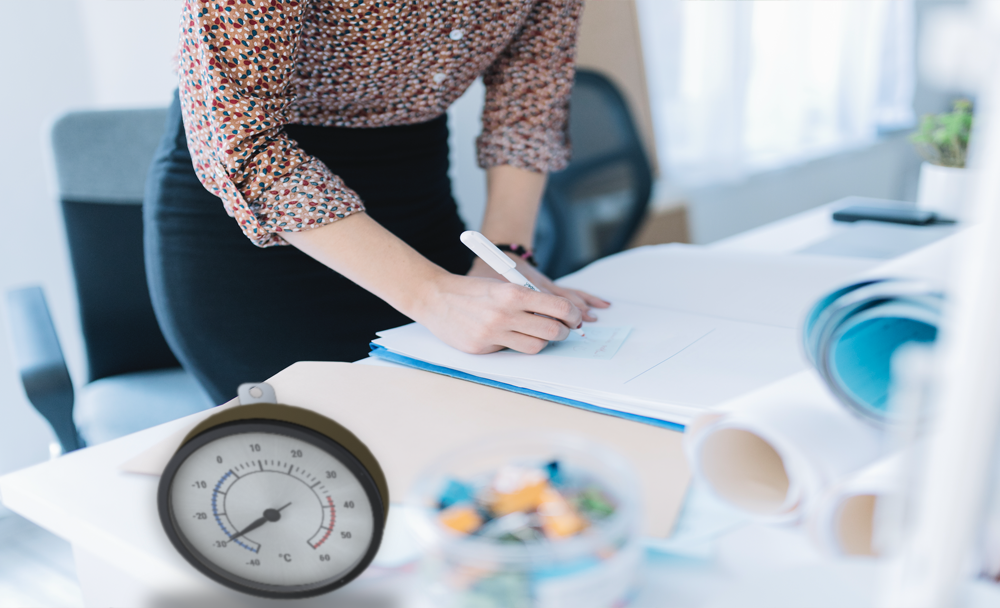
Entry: -30; °C
